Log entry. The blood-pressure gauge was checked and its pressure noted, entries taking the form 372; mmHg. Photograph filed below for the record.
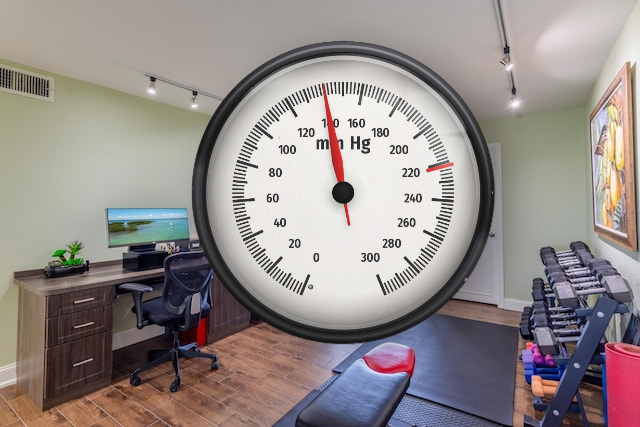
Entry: 140; mmHg
